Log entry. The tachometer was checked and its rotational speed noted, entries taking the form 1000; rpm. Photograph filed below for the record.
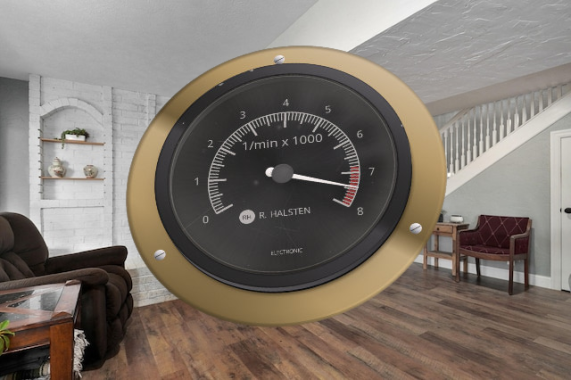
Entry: 7500; rpm
